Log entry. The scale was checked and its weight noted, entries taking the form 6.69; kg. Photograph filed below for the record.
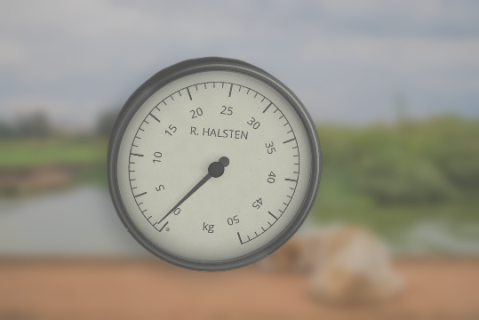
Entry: 1; kg
